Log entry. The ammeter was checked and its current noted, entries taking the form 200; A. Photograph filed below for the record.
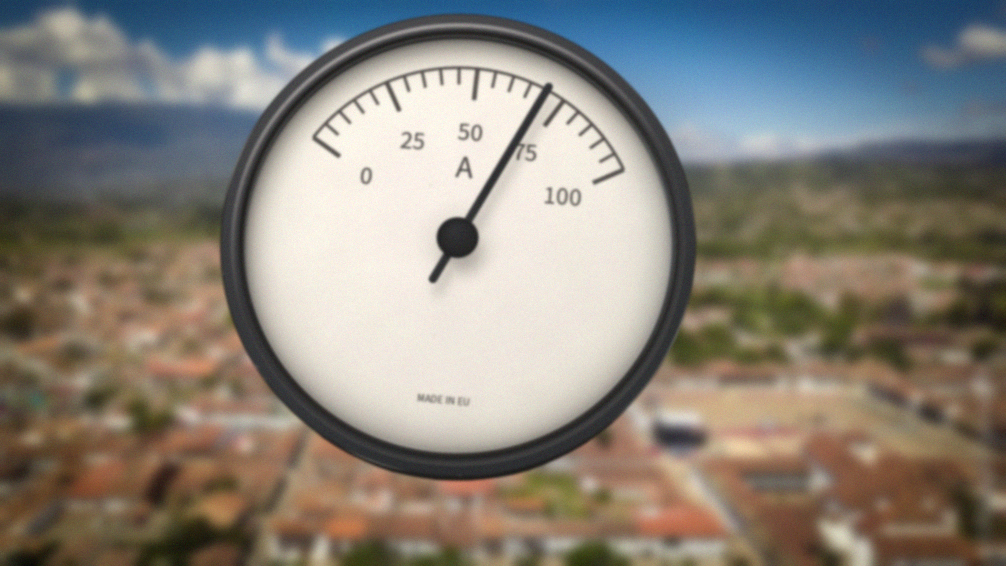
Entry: 70; A
